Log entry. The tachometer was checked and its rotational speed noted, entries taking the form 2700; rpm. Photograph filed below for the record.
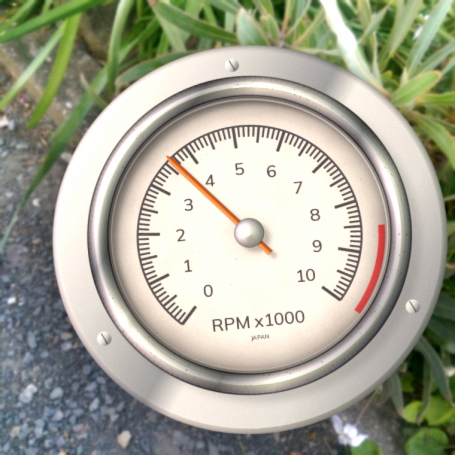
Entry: 3600; rpm
